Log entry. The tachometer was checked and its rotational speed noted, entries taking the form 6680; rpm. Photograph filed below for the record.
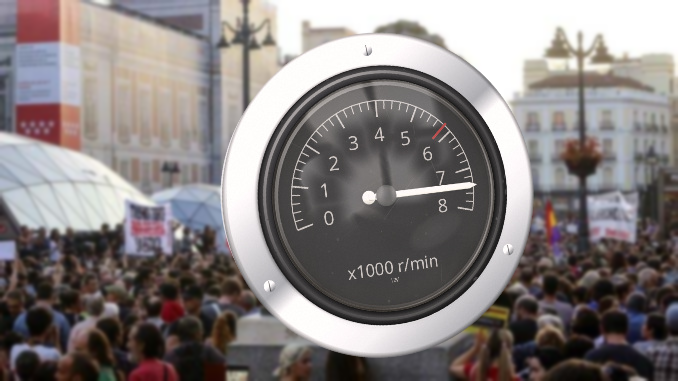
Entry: 7400; rpm
